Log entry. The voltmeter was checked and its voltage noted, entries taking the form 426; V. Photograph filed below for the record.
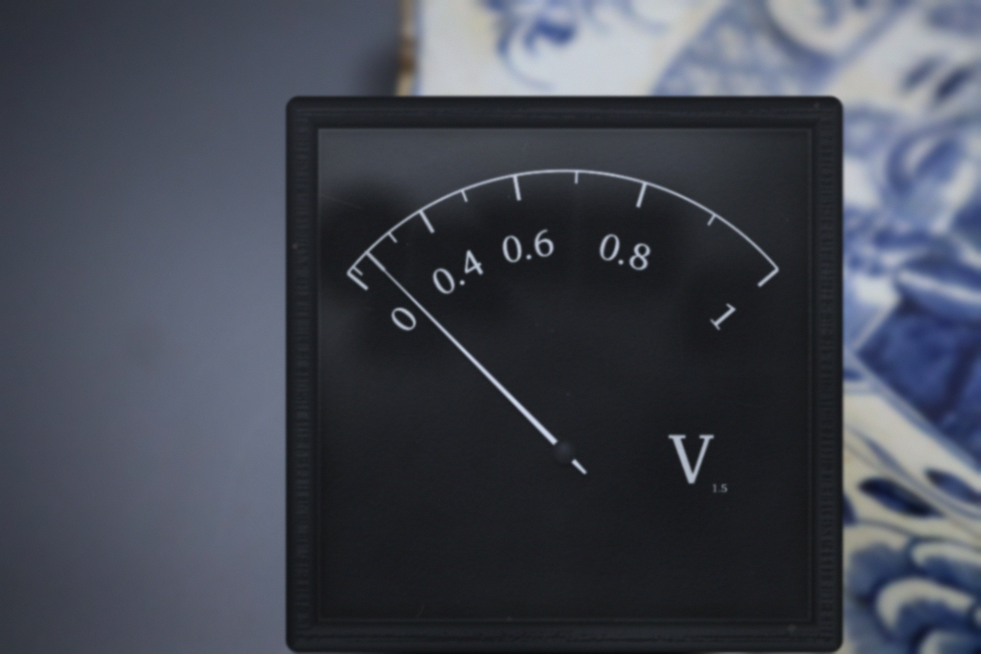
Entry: 0.2; V
